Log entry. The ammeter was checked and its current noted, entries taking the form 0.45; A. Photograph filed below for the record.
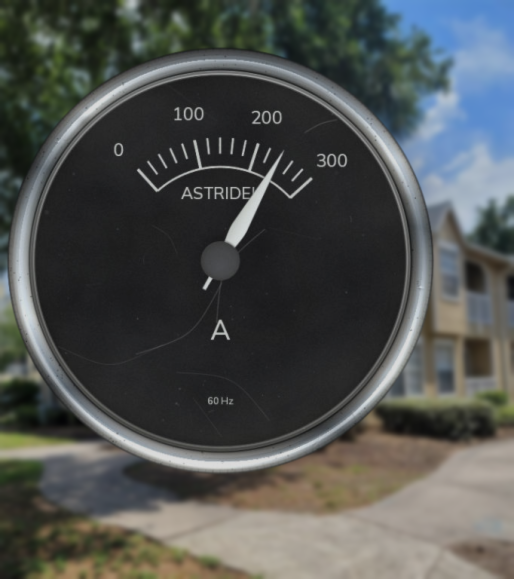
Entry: 240; A
